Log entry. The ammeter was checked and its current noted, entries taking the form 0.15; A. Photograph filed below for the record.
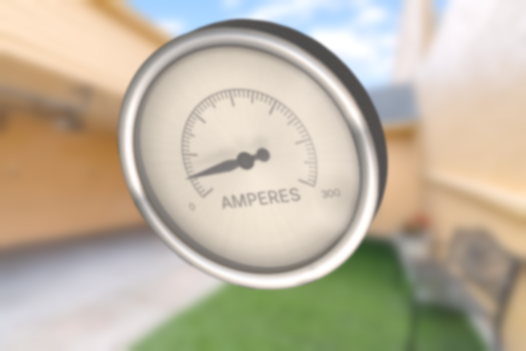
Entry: 25; A
